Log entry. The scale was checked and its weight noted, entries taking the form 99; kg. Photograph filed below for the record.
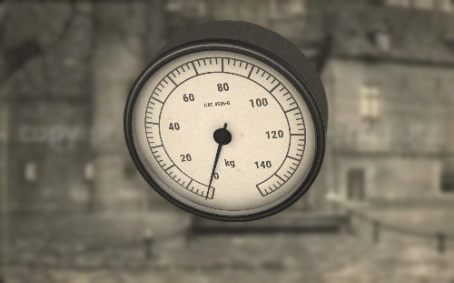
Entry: 2; kg
